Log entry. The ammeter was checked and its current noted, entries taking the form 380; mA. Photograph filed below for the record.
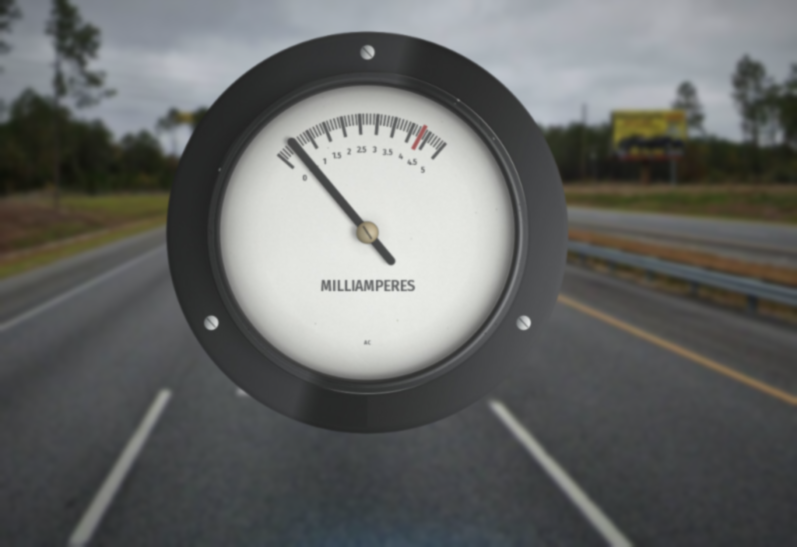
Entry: 0.5; mA
